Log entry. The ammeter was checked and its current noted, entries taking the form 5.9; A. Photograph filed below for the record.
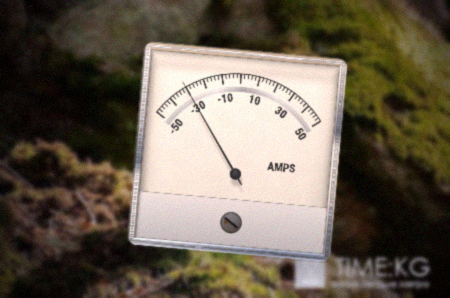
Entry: -30; A
